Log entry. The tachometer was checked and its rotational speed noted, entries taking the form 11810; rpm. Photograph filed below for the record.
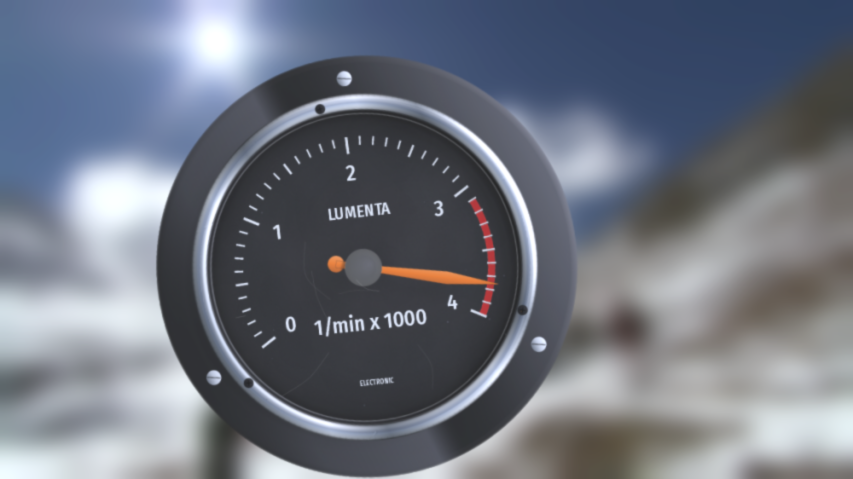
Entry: 3750; rpm
